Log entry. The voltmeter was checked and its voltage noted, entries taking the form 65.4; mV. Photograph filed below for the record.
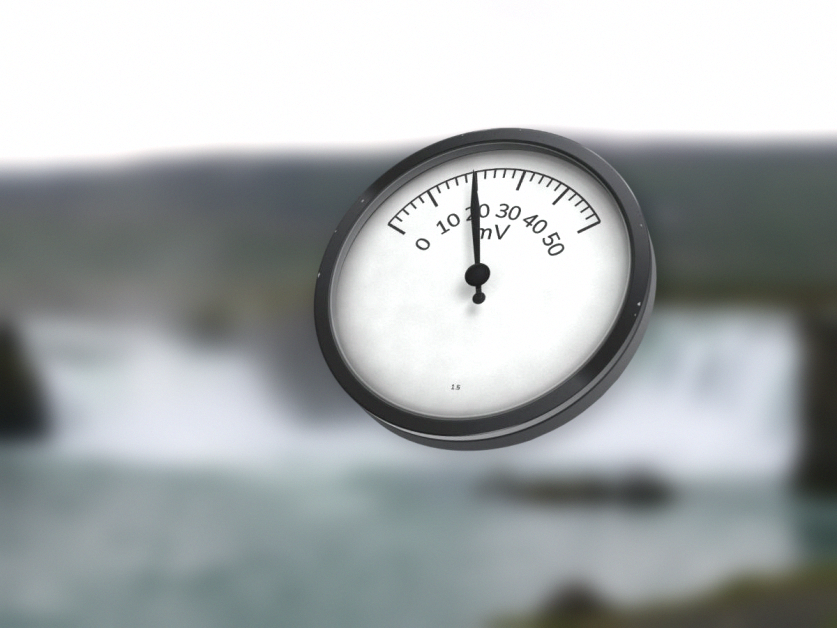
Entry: 20; mV
